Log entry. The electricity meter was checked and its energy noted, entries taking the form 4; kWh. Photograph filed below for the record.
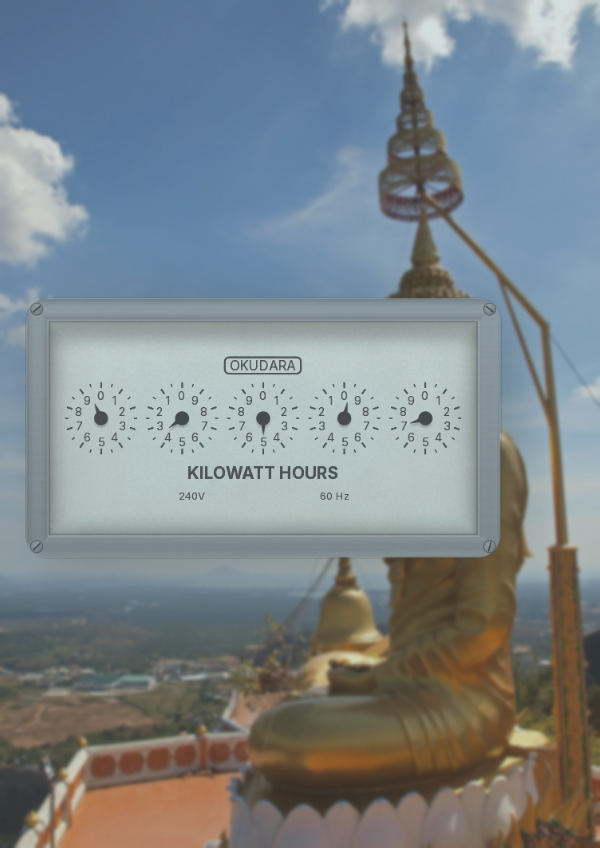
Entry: 93497; kWh
